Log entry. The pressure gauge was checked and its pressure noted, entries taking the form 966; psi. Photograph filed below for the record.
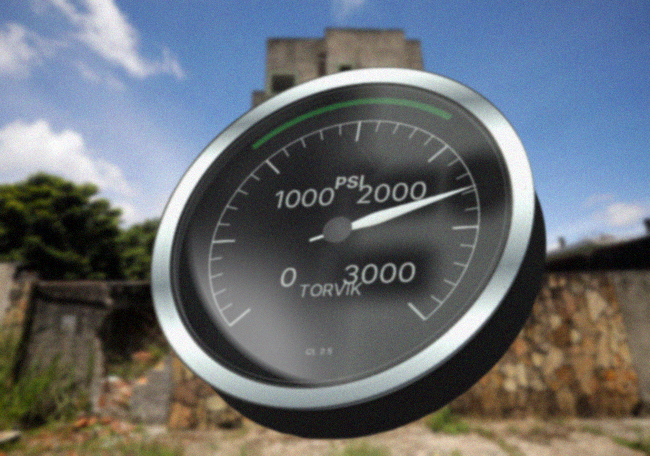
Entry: 2300; psi
